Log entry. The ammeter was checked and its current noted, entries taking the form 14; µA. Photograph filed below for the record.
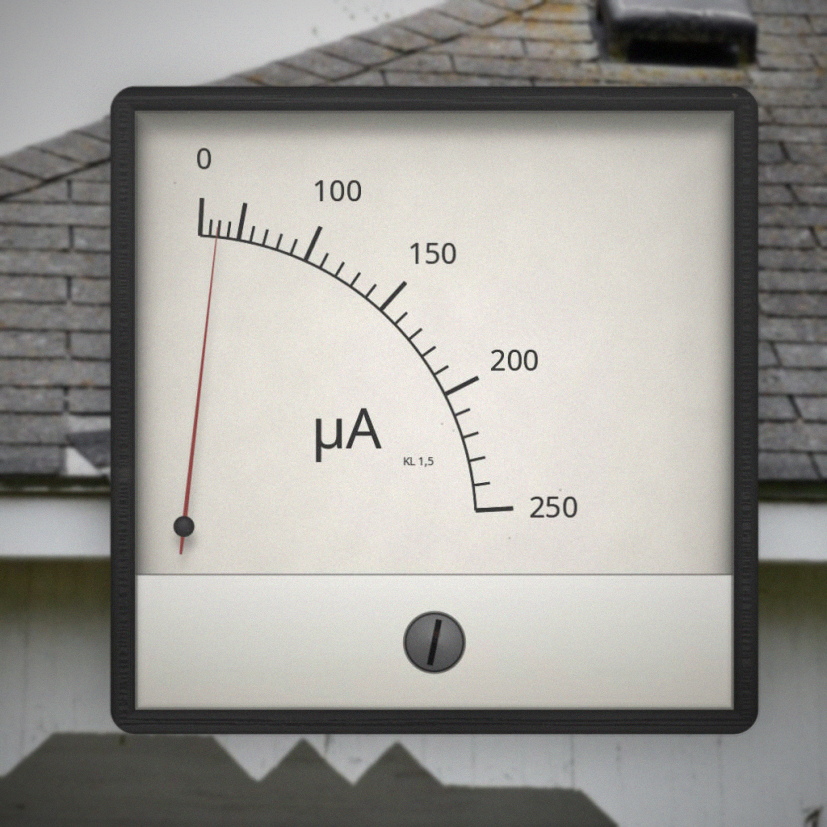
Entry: 30; µA
